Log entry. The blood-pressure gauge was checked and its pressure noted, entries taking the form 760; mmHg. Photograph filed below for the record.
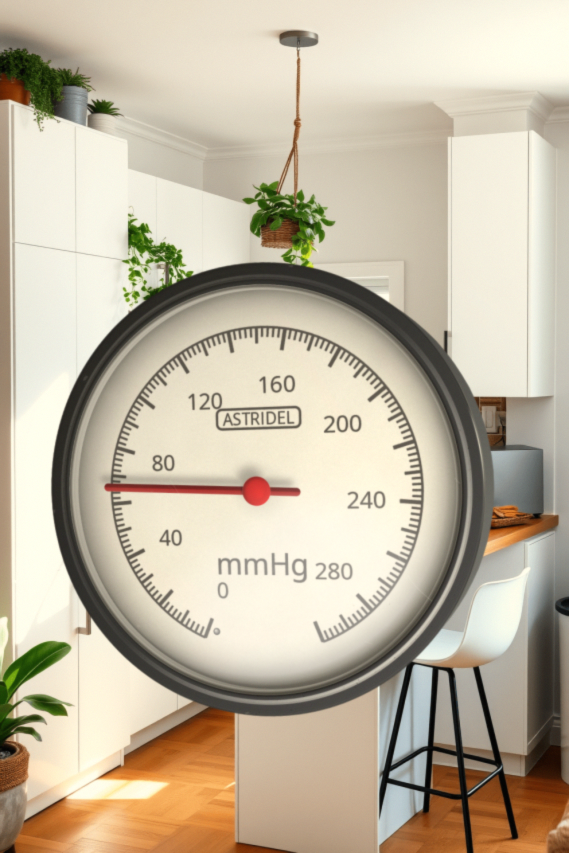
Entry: 66; mmHg
